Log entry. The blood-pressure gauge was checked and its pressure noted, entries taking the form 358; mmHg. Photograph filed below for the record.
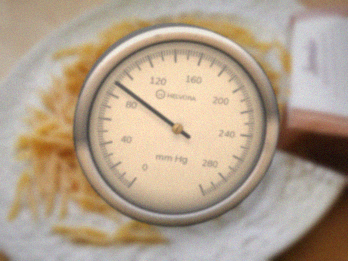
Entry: 90; mmHg
